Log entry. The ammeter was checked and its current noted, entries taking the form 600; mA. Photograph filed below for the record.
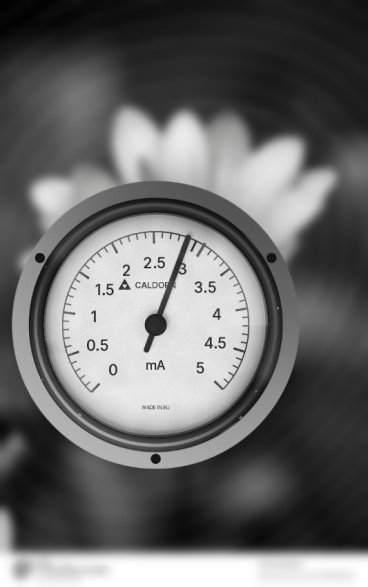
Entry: 2.9; mA
